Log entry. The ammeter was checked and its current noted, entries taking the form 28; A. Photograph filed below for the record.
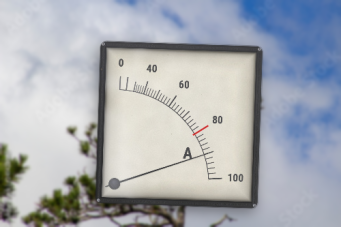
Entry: 90; A
